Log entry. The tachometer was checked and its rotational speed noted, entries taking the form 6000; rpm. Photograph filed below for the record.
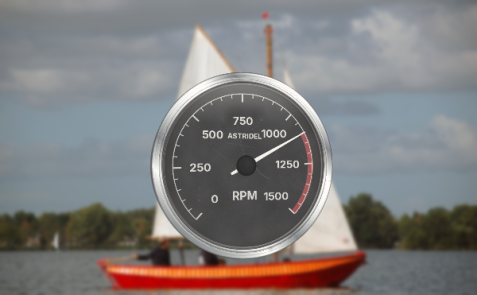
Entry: 1100; rpm
